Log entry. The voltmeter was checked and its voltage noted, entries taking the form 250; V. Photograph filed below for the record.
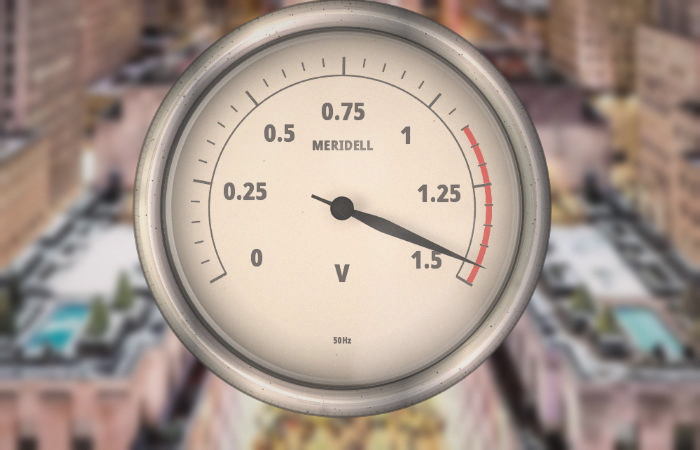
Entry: 1.45; V
